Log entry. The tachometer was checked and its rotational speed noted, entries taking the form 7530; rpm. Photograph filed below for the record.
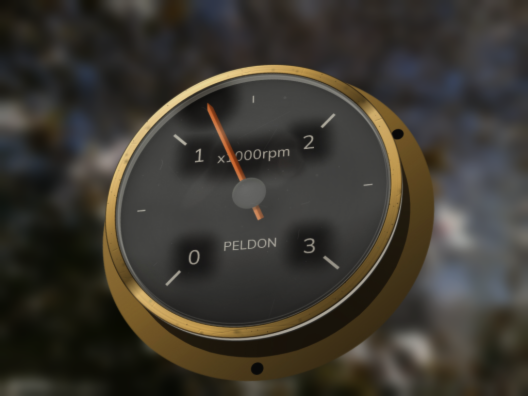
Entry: 1250; rpm
